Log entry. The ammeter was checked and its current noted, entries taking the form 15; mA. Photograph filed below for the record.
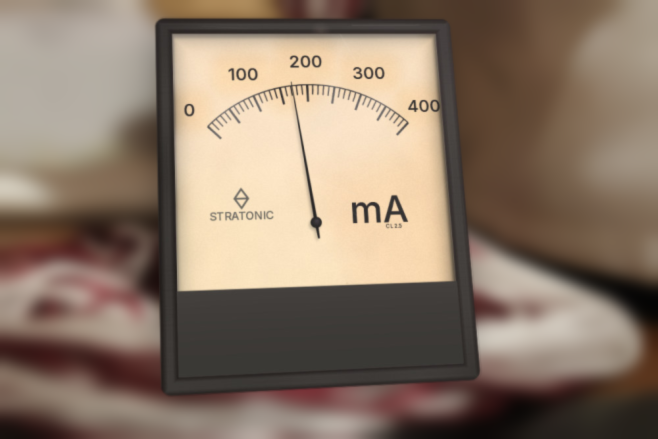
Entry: 170; mA
